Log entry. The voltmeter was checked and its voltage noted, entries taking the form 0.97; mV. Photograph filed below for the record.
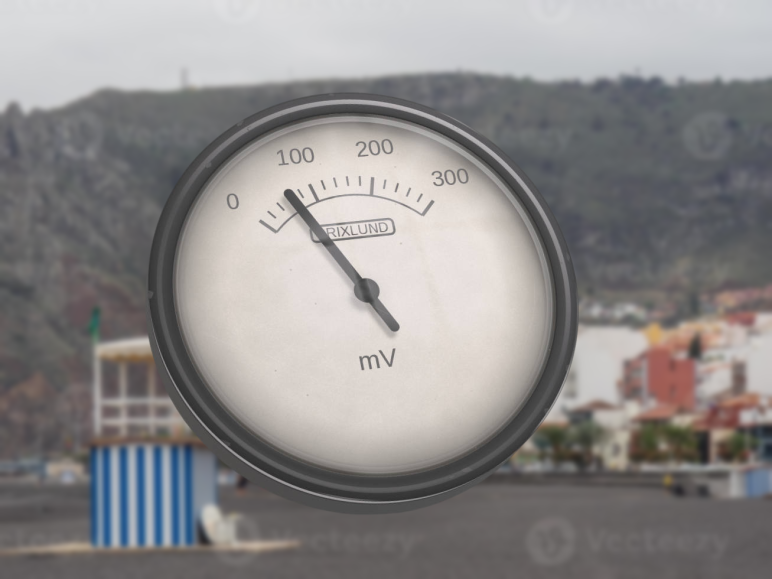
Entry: 60; mV
